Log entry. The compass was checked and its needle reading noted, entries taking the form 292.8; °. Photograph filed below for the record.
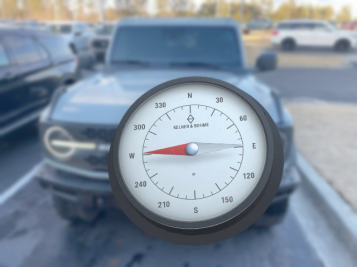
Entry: 270; °
